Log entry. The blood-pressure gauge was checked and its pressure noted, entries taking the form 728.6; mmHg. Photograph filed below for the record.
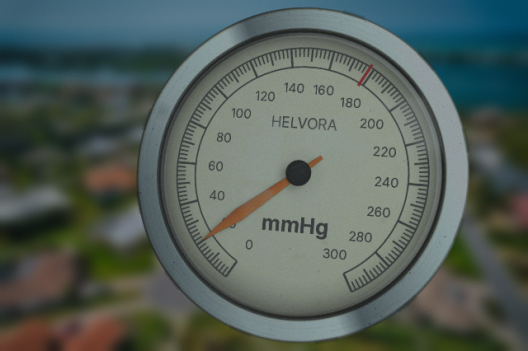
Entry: 20; mmHg
